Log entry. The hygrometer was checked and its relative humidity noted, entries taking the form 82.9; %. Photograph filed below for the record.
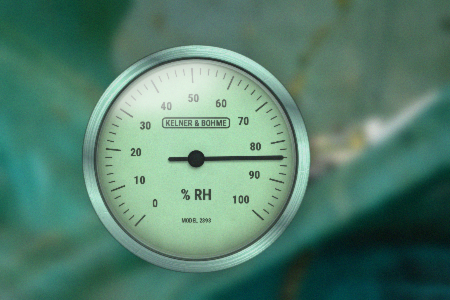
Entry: 84; %
